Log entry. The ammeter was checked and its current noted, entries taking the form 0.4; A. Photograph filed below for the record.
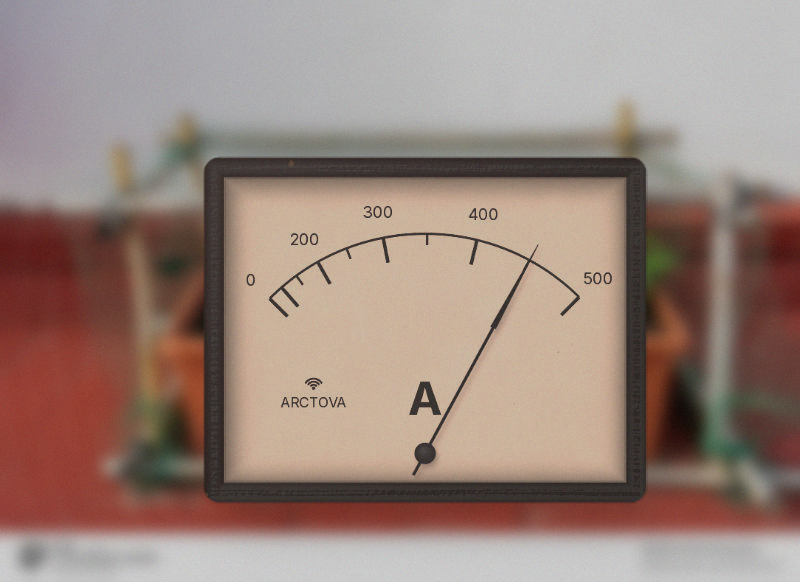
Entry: 450; A
